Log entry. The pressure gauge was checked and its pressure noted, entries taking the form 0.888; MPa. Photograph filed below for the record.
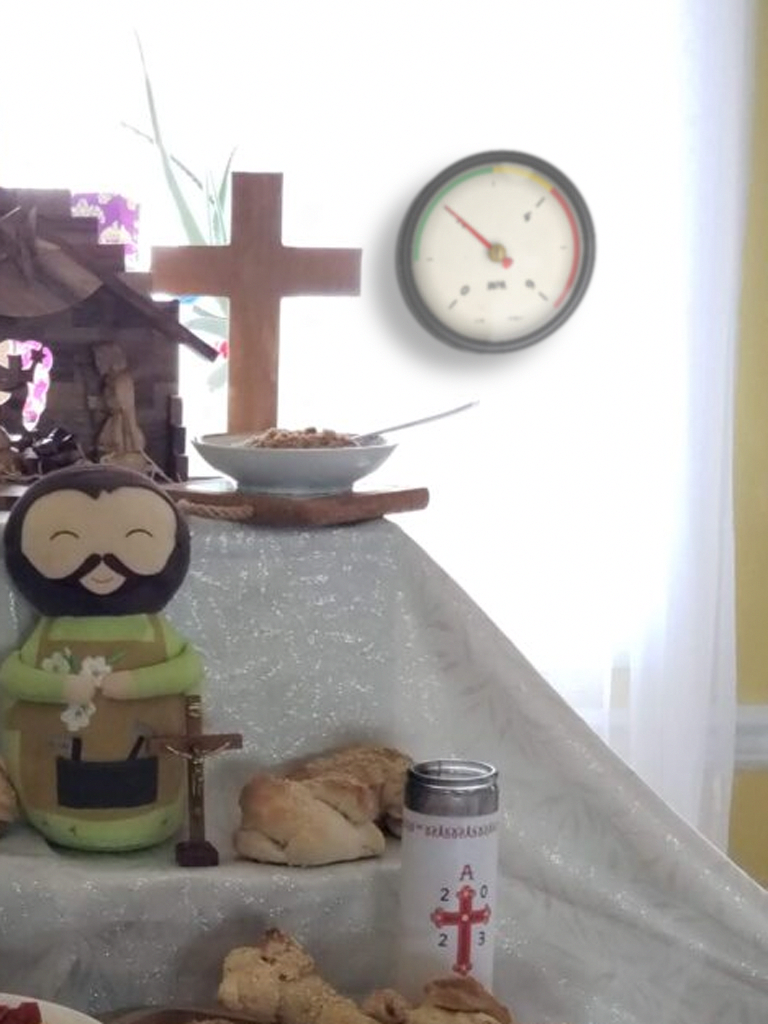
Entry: 2; MPa
